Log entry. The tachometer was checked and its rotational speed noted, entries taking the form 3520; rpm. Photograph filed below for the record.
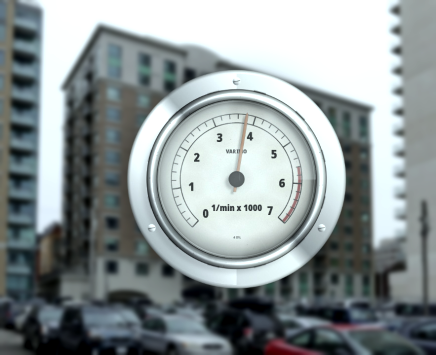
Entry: 3800; rpm
